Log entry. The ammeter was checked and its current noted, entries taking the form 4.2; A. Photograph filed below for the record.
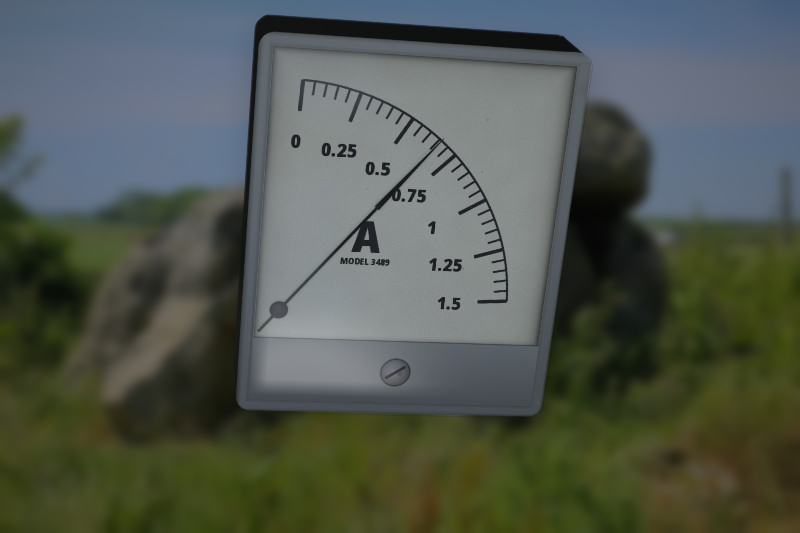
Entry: 0.65; A
